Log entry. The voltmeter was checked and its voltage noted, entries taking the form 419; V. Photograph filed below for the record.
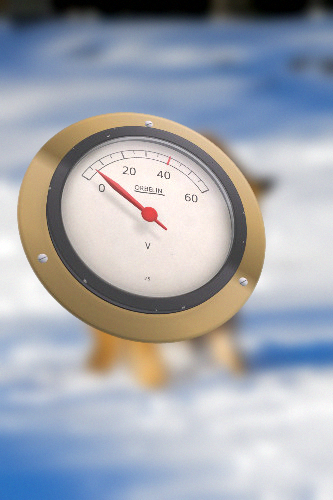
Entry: 5; V
